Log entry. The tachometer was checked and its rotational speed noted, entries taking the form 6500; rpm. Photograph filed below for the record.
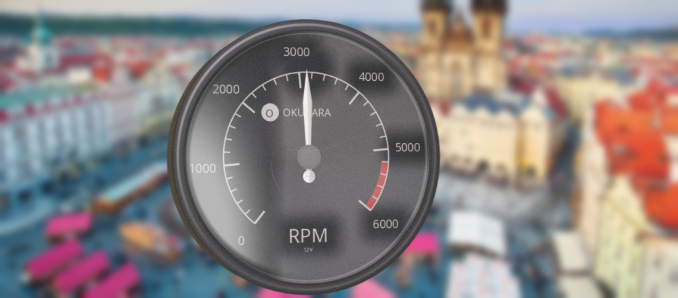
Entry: 3100; rpm
